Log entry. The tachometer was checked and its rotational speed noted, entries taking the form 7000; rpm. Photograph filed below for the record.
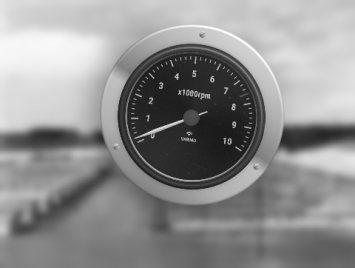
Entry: 200; rpm
